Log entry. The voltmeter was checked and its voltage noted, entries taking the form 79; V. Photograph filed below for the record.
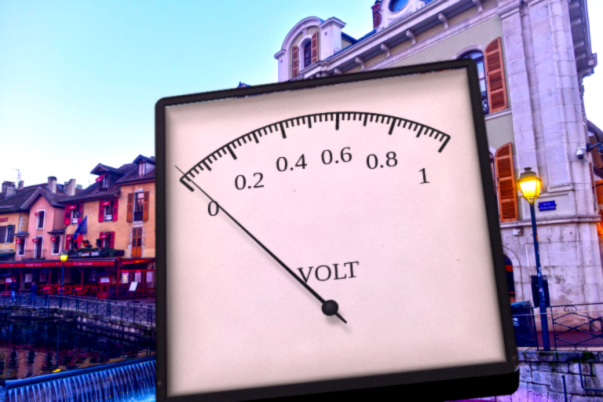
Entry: 0.02; V
